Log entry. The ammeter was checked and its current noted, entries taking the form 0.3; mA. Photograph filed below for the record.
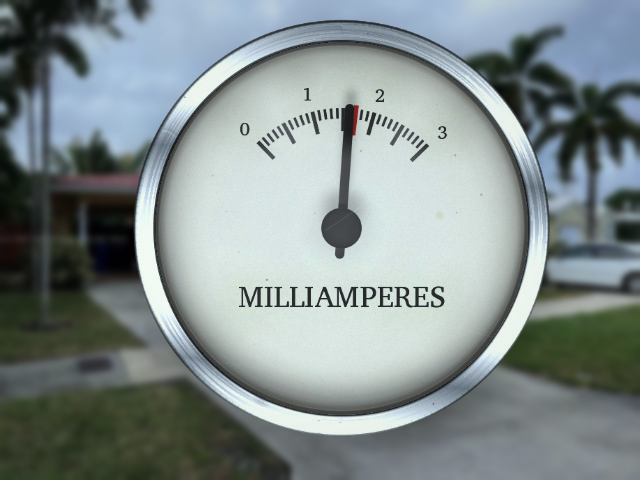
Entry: 1.6; mA
